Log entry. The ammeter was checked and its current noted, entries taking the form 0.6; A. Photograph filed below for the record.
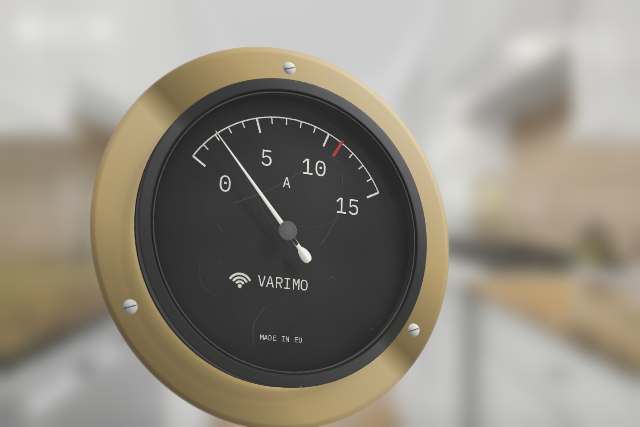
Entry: 2; A
